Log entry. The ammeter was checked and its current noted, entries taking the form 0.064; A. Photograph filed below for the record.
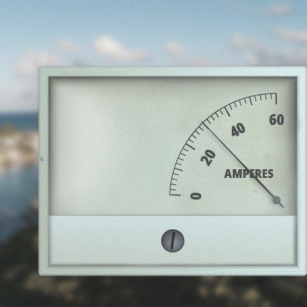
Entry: 30; A
